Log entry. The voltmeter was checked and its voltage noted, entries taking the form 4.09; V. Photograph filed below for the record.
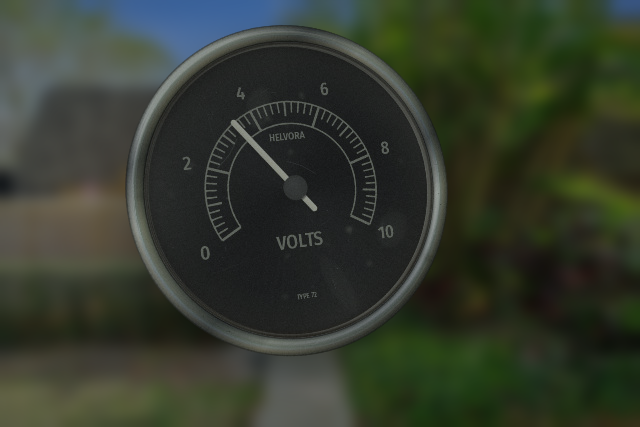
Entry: 3.4; V
